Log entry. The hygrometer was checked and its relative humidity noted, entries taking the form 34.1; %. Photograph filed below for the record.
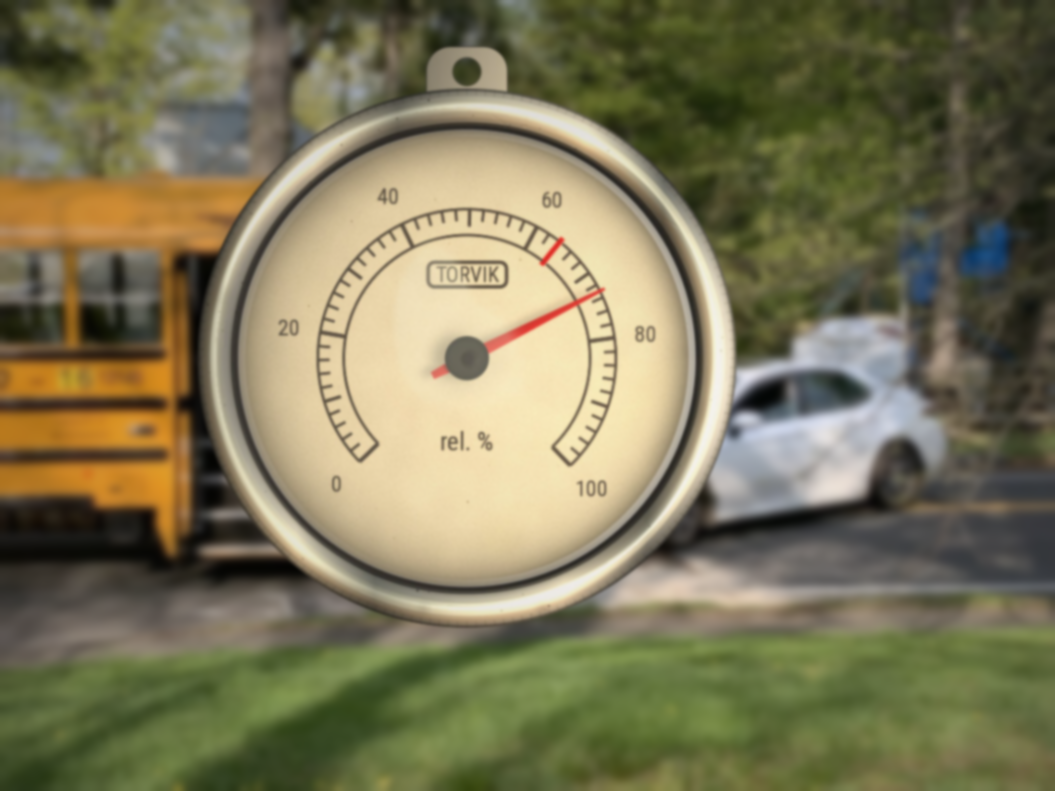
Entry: 73; %
